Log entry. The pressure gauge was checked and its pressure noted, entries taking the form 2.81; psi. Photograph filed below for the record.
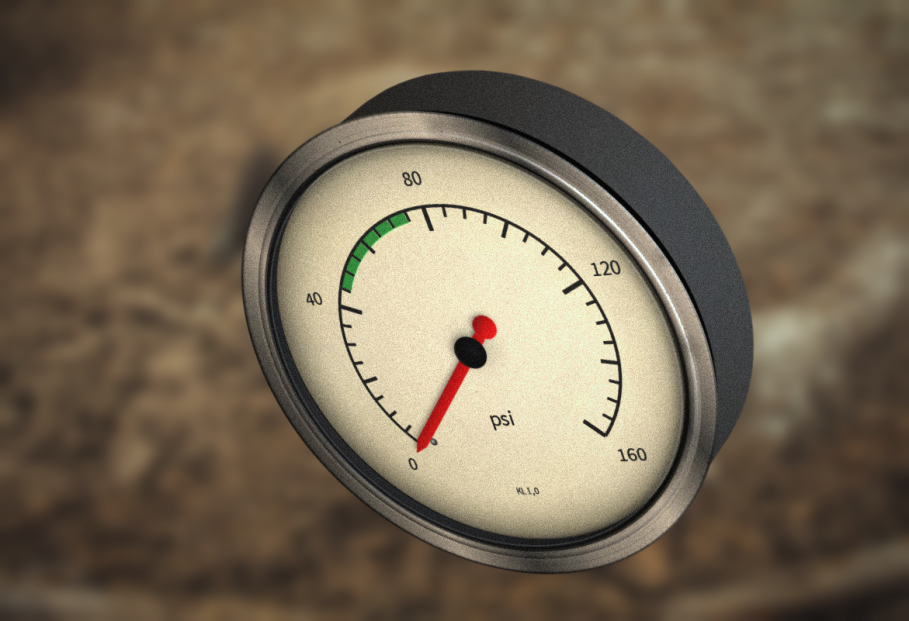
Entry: 0; psi
